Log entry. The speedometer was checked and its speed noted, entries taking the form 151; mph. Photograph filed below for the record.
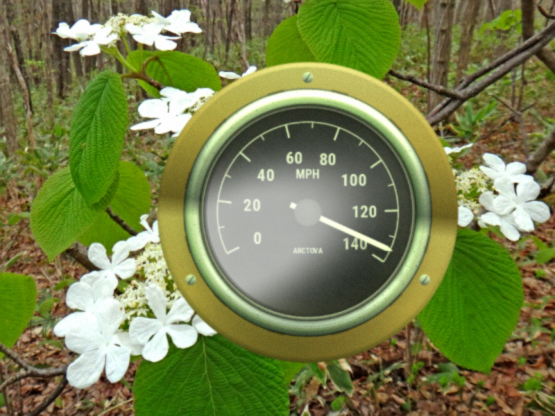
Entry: 135; mph
